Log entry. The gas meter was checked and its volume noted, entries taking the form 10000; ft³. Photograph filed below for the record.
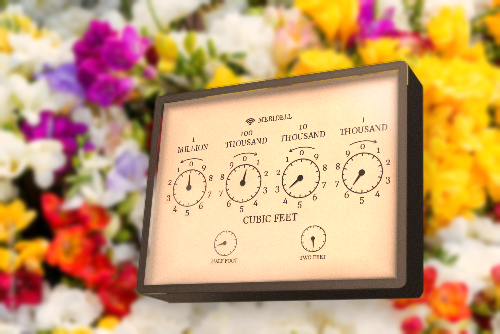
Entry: 3600; ft³
